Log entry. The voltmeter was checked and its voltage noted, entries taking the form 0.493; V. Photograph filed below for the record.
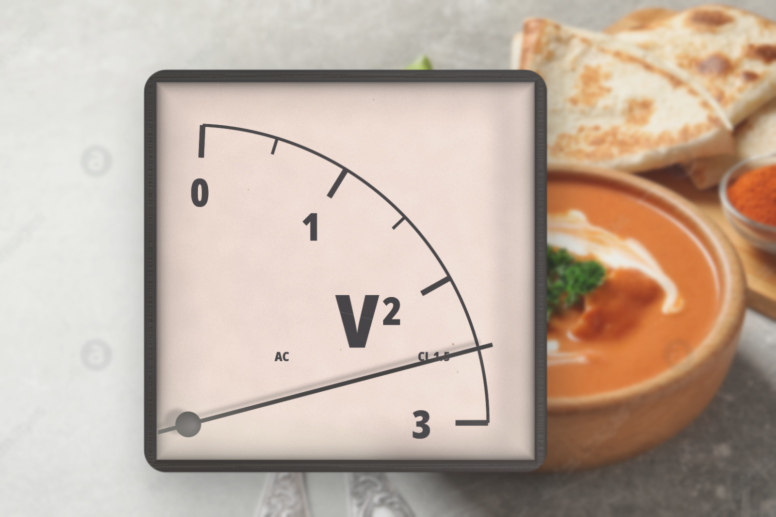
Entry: 2.5; V
